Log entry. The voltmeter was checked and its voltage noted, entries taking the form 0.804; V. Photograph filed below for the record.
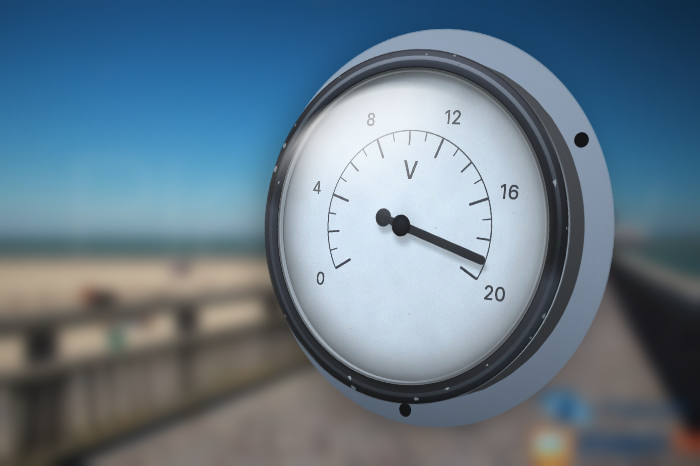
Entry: 19; V
